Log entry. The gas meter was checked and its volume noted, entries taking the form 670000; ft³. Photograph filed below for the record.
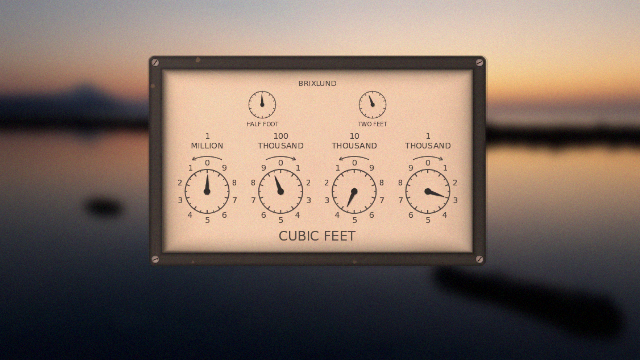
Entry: 994300; ft³
